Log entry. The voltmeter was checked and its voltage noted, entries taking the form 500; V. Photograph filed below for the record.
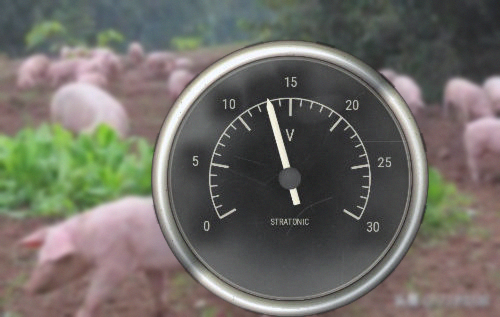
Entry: 13; V
